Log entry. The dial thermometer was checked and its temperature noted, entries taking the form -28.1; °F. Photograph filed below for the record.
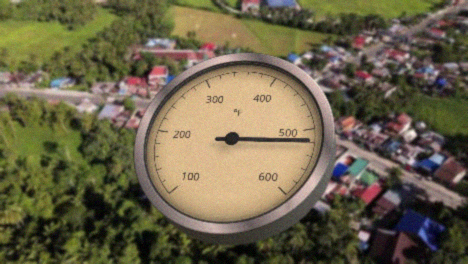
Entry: 520; °F
